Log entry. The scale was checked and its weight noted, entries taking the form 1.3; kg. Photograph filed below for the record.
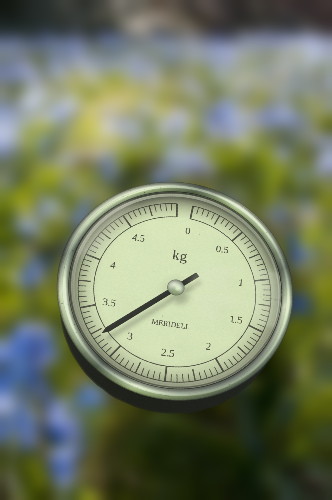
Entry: 3.2; kg
